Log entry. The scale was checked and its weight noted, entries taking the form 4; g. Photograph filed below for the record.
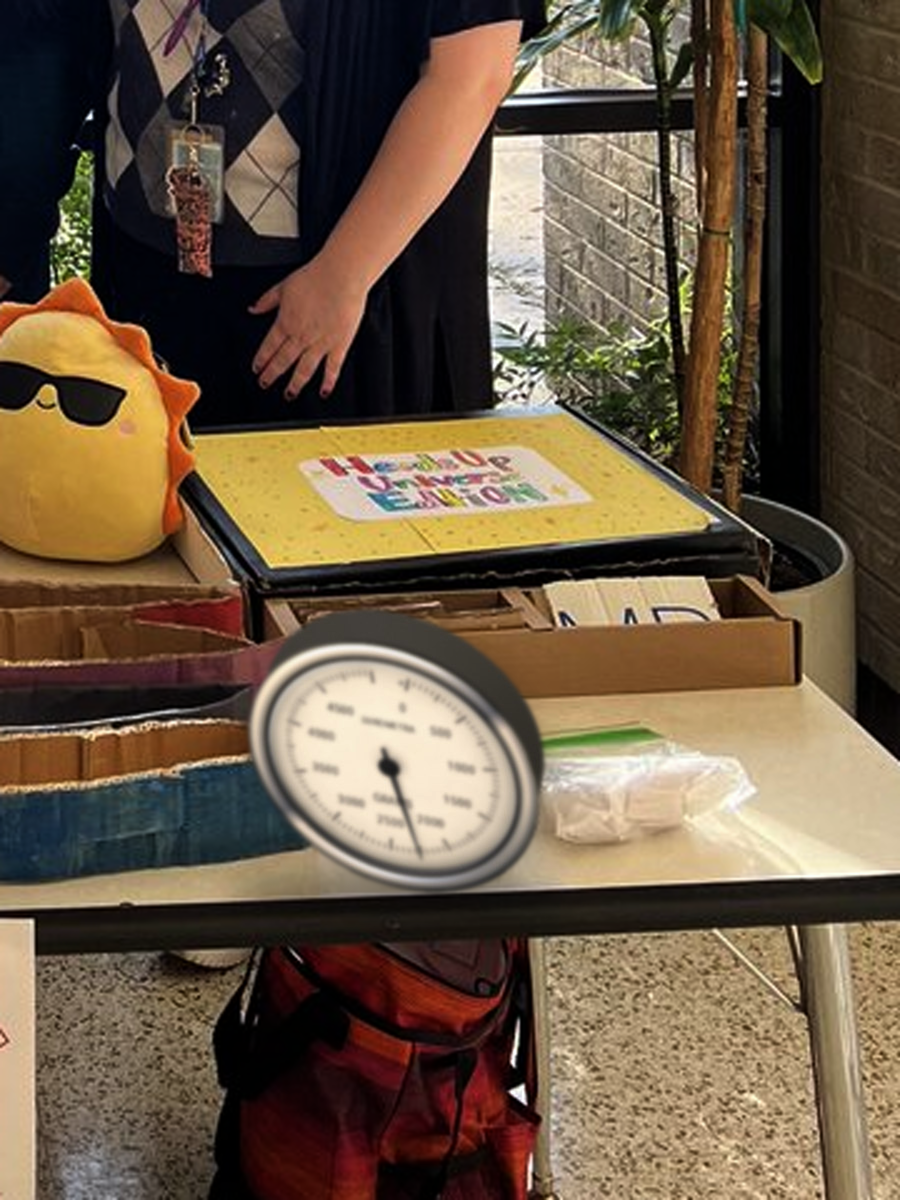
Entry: 2250; g
